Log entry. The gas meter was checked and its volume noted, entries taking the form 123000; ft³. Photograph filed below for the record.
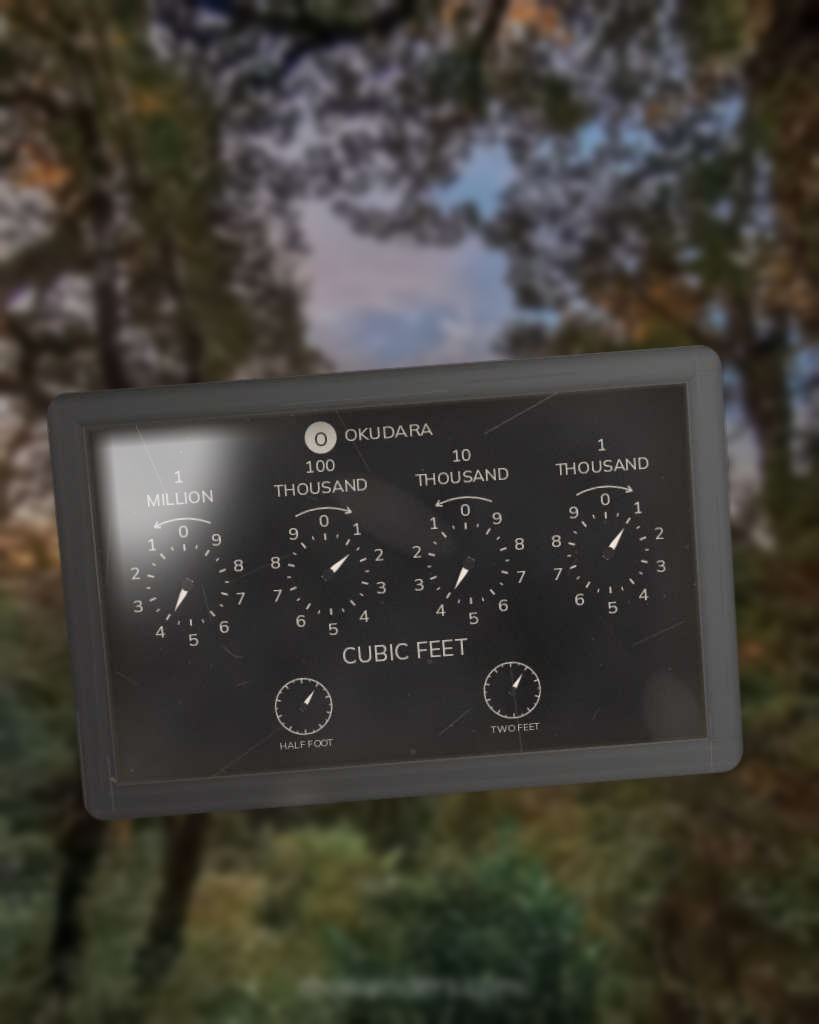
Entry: 414100; ft³
